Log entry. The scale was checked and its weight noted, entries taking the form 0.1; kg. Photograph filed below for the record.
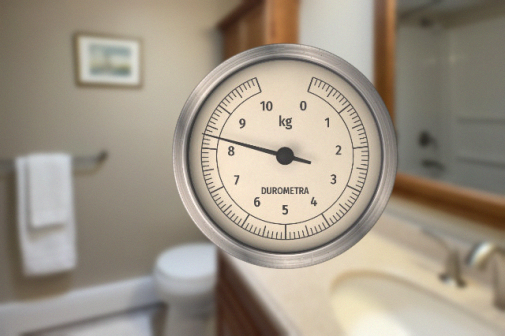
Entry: 8.3; kg
